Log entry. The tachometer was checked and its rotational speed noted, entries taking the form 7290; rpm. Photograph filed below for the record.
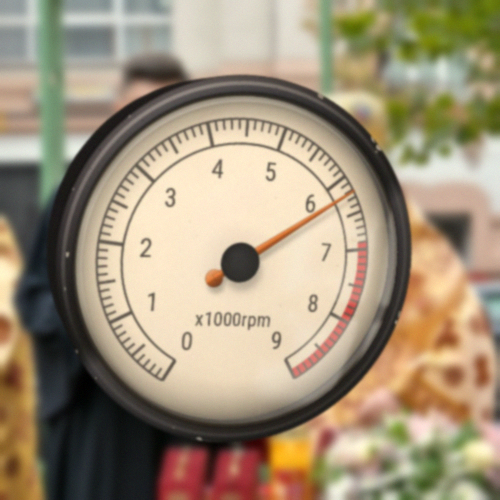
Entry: 6200; rpm
